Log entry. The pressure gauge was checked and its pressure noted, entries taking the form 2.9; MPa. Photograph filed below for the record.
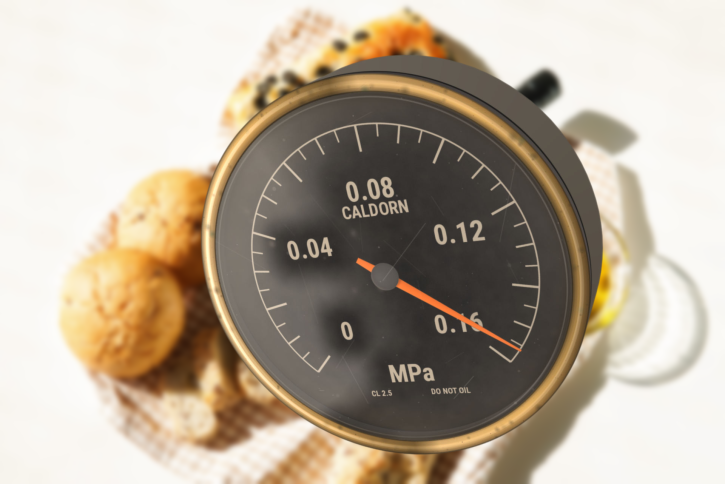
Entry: 0.155; MPa
